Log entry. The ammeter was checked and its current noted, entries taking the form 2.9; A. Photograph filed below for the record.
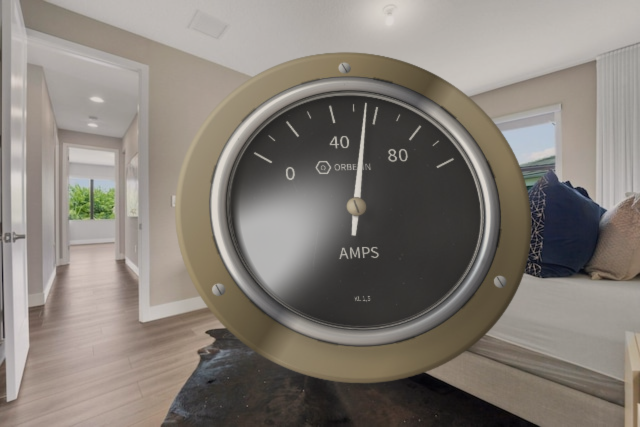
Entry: 55; A
